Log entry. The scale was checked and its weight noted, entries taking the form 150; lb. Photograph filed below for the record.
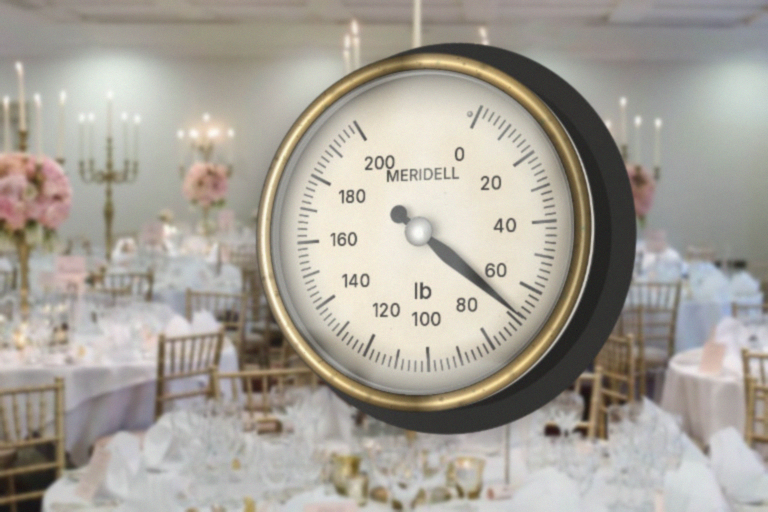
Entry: 68; lb
